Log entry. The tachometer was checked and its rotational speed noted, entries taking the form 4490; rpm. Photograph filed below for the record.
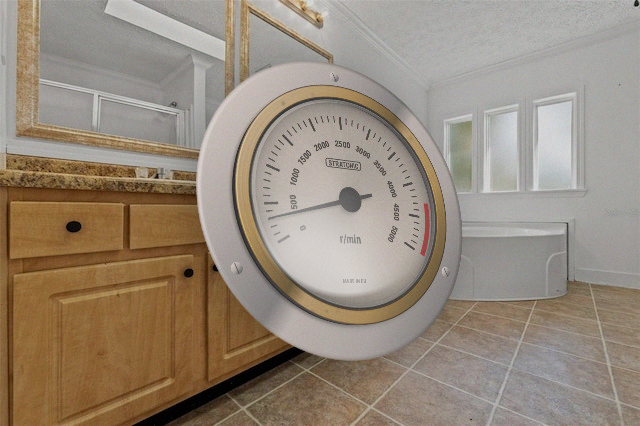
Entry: 300; rpm
